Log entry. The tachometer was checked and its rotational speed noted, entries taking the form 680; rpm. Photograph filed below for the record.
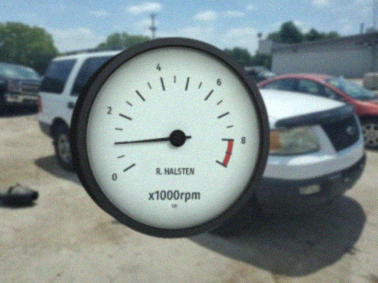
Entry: 1000; rpm
